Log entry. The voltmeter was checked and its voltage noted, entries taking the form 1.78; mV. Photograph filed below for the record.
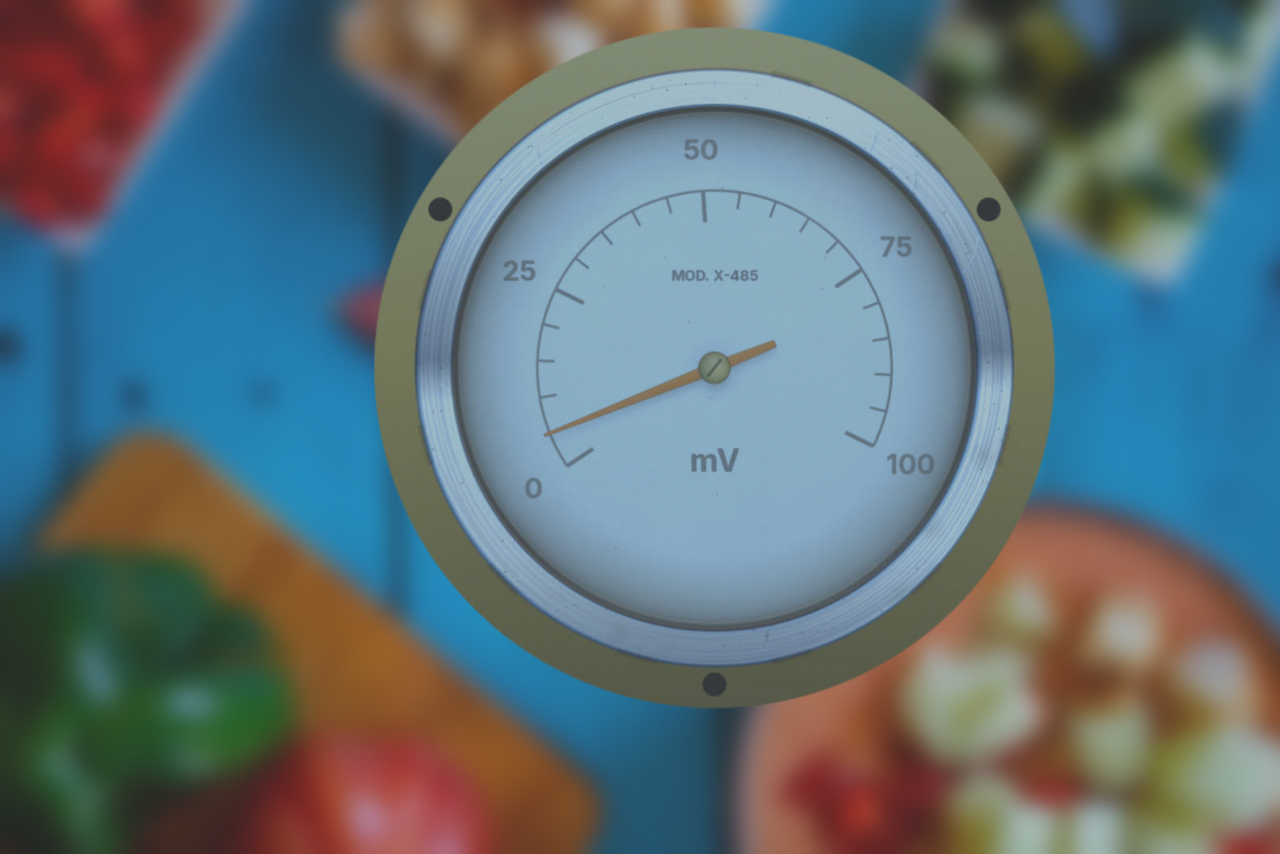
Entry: 5; mV
